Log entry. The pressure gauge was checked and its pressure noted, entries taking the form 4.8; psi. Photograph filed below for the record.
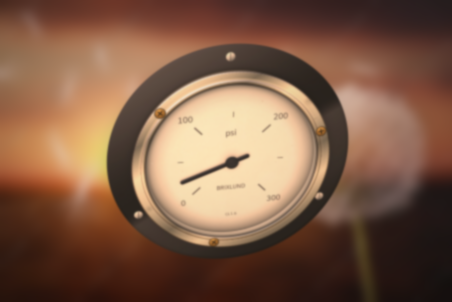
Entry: 25; psi
